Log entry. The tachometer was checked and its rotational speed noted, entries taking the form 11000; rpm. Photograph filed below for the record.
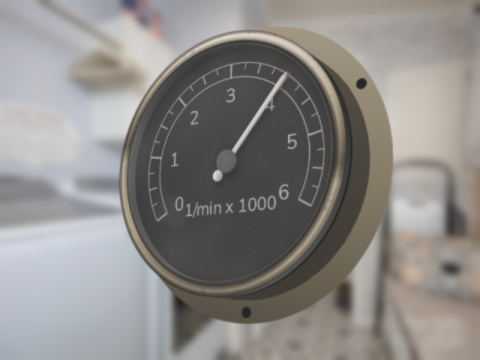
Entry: 4000; rpm
